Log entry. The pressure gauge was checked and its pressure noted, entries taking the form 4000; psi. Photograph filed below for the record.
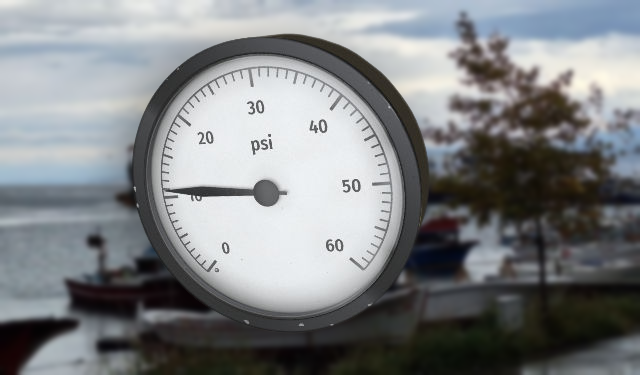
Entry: 11; psi
